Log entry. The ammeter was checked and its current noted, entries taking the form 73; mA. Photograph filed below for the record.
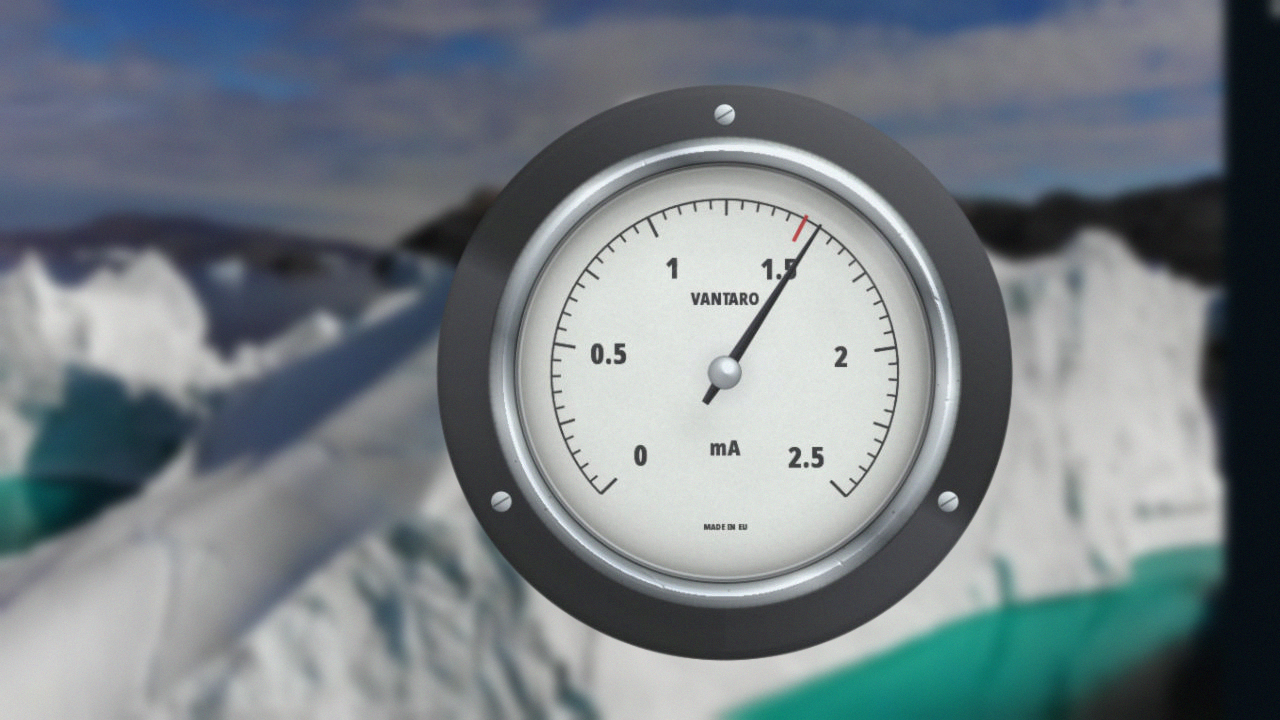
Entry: 1.55; mA
